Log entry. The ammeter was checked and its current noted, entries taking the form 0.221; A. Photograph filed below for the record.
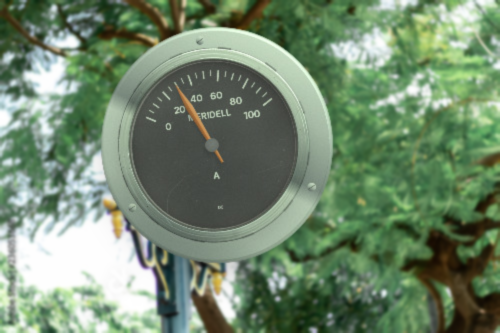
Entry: 30; A
